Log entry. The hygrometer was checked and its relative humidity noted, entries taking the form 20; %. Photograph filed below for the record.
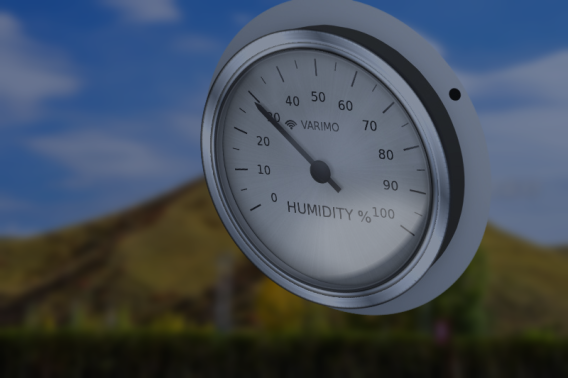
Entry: 30; %
